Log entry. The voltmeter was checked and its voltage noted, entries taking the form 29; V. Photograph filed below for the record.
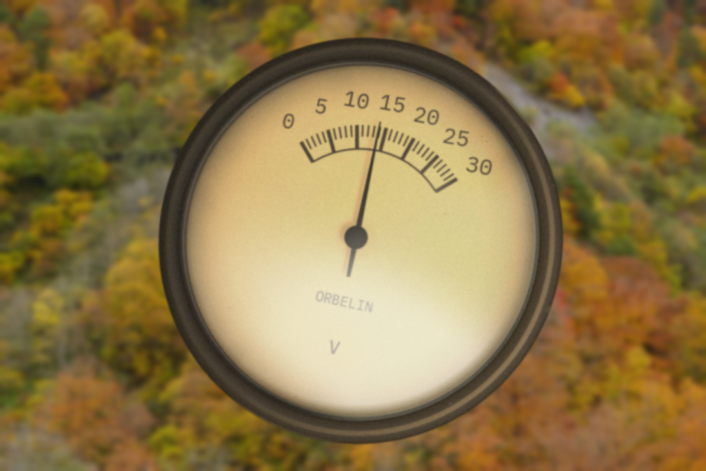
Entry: 14; V
